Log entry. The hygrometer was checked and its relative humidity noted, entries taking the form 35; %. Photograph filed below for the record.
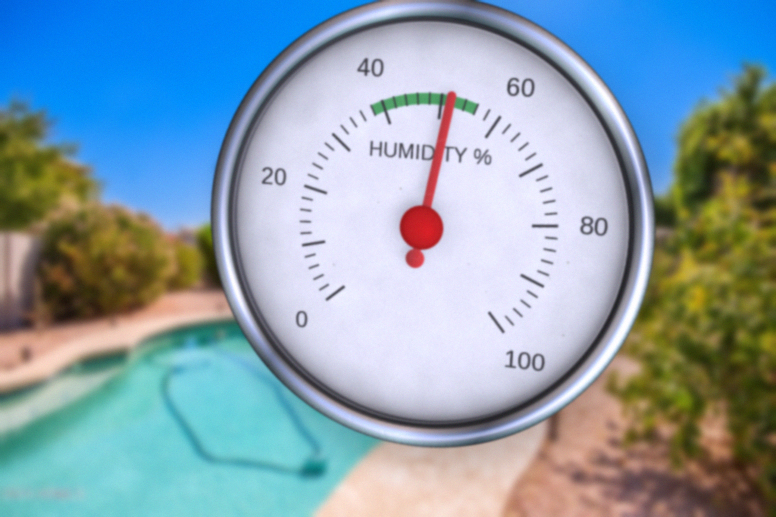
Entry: 52; %
